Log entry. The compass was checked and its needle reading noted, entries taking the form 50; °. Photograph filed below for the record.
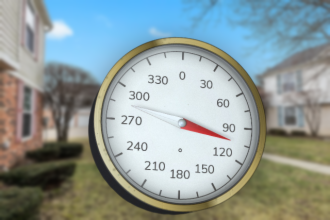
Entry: 105; °
